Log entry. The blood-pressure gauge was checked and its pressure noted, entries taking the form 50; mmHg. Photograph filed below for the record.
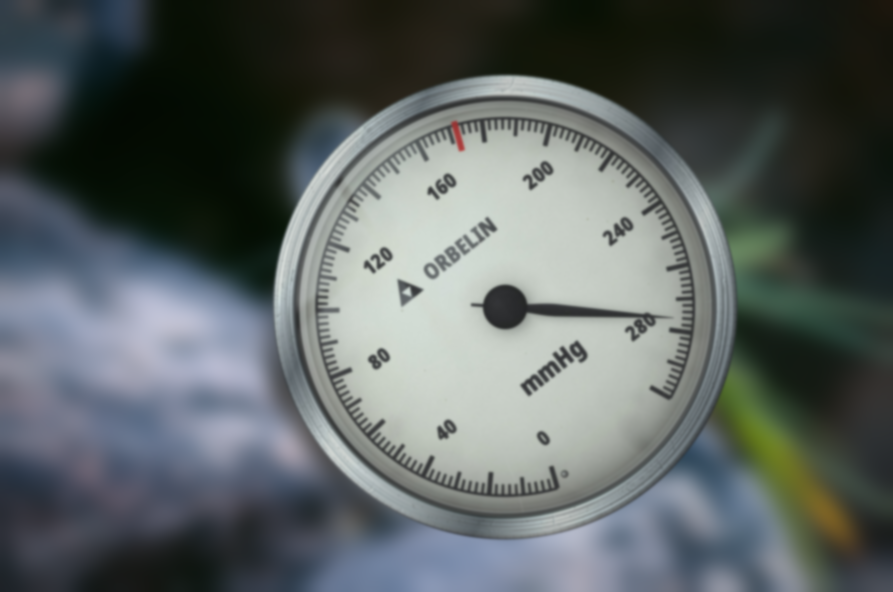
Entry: 276; mmHg
